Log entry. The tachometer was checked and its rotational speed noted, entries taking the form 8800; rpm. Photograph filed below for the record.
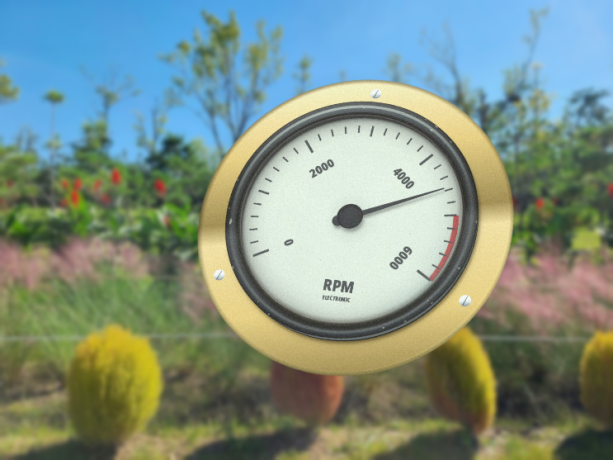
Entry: 4600; rpm
